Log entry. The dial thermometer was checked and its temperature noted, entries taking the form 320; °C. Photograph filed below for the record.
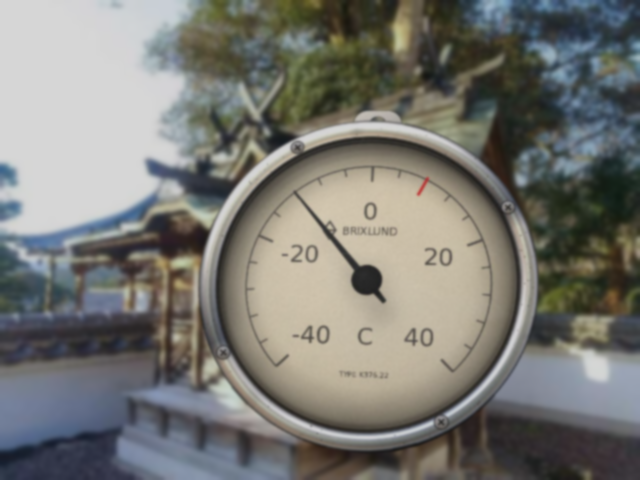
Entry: -12; °C
